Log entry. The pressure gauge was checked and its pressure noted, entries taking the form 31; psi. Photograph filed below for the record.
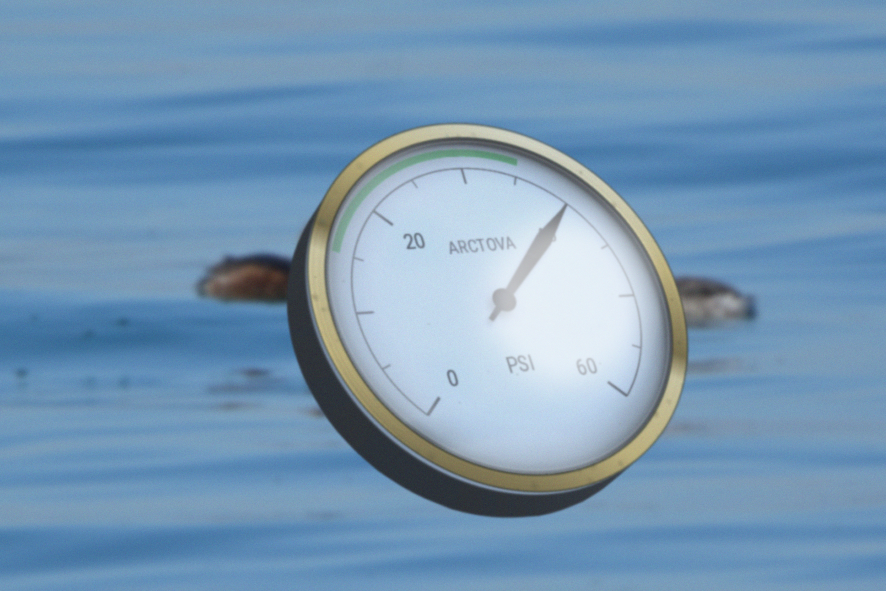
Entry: 40; psi
